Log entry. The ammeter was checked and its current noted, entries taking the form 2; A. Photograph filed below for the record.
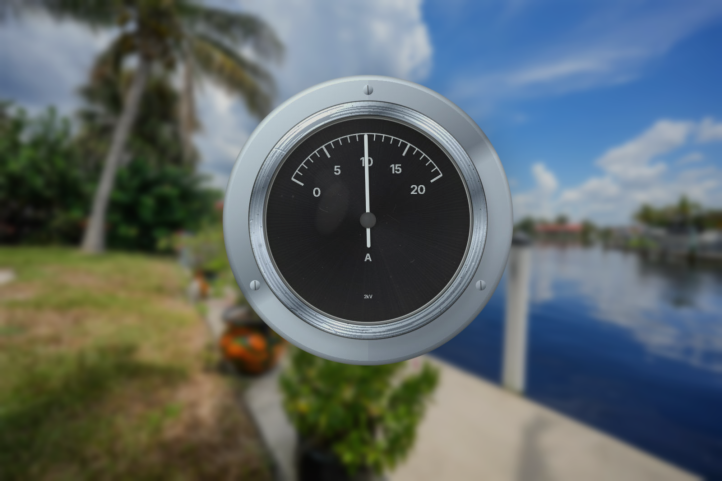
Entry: 10; A
